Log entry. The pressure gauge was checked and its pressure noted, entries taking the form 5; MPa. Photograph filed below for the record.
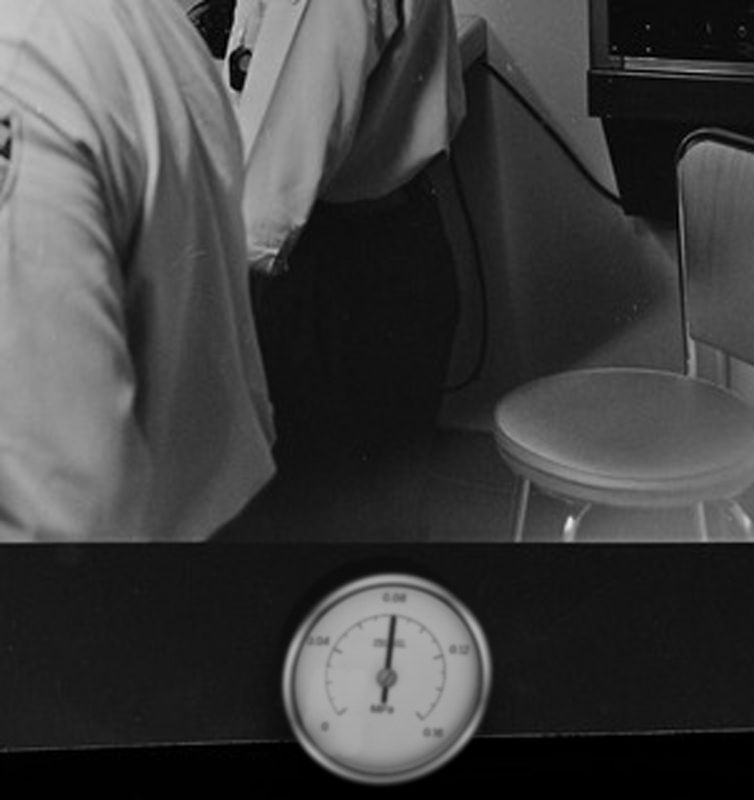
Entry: 0.08; MPa
